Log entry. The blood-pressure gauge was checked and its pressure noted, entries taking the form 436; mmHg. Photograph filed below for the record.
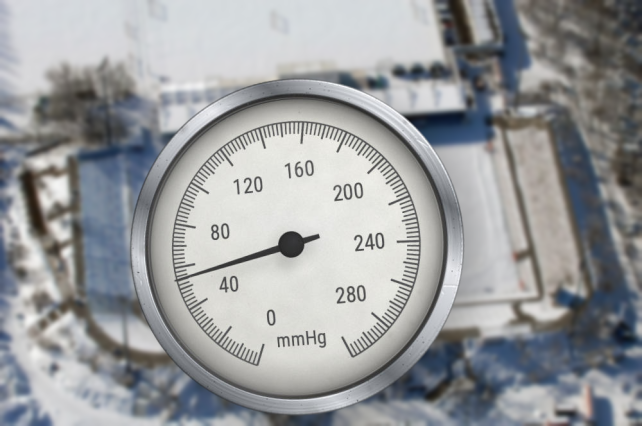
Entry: 54; mmHg
